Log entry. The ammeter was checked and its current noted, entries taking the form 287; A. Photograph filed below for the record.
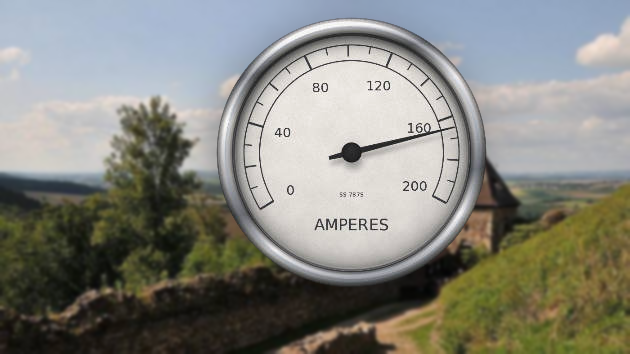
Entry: 165; A
